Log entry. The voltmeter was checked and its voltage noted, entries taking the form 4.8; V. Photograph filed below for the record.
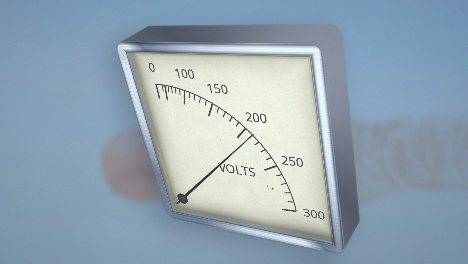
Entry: 210; V
